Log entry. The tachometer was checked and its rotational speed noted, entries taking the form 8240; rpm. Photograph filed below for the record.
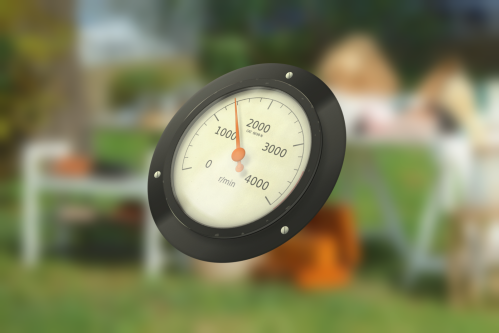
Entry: 1400; rpm
